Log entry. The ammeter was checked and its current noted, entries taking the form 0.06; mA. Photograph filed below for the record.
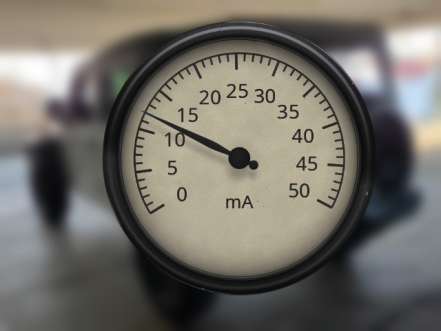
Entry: 12; mA
